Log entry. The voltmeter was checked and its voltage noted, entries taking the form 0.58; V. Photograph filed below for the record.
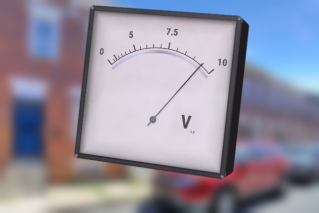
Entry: 9.5; V
